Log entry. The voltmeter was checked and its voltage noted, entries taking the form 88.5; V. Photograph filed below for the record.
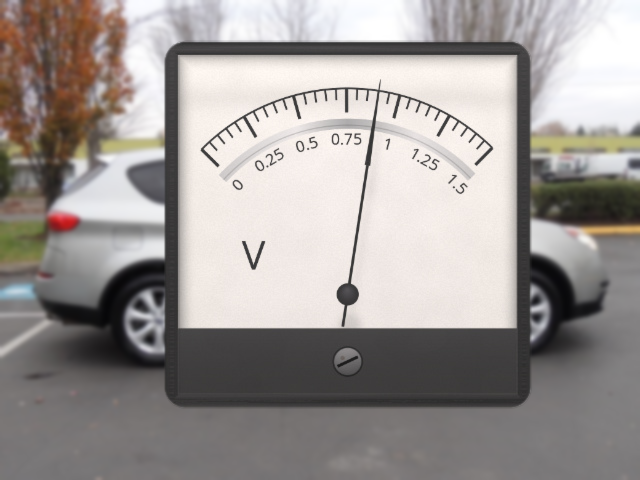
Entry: 0.9; V
